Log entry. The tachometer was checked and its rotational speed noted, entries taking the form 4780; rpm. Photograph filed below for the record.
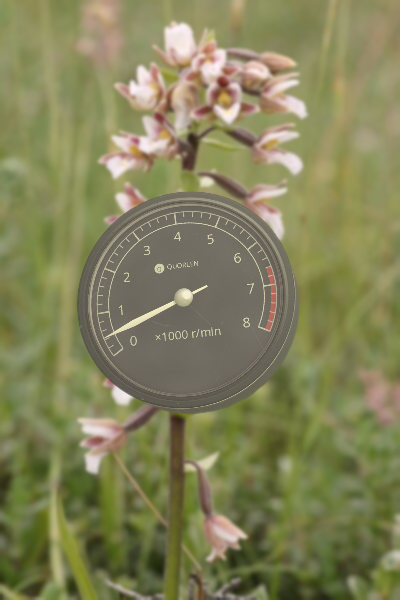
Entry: 400; rpm
